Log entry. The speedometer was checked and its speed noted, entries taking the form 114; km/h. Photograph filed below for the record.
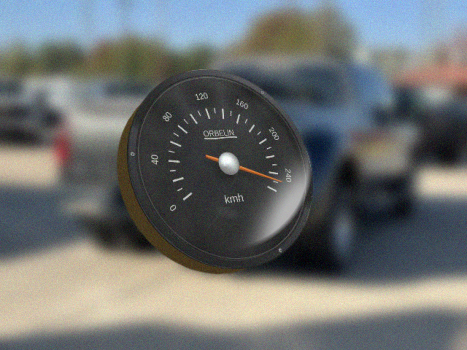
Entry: 250; km/h
